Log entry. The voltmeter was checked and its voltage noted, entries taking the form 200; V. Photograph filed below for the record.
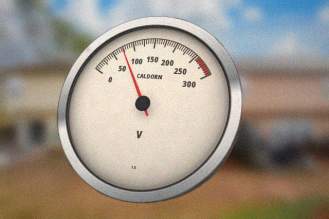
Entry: 75; V
